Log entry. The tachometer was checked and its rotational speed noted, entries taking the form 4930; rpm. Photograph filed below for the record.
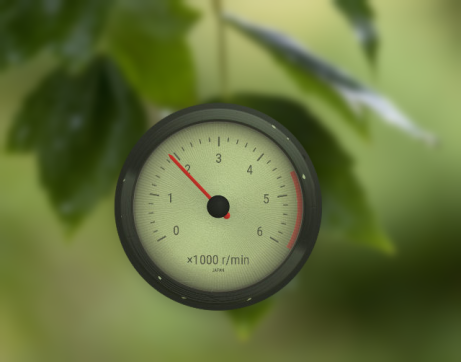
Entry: 1900; rpm
